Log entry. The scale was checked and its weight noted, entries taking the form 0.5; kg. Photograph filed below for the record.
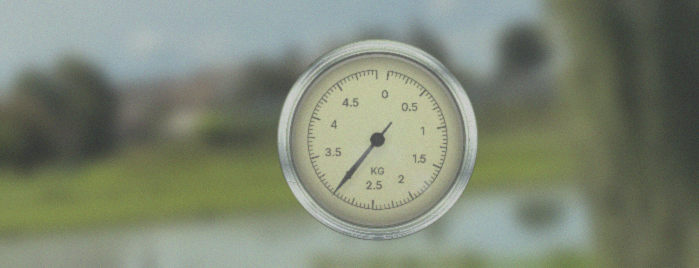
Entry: 3; kg
